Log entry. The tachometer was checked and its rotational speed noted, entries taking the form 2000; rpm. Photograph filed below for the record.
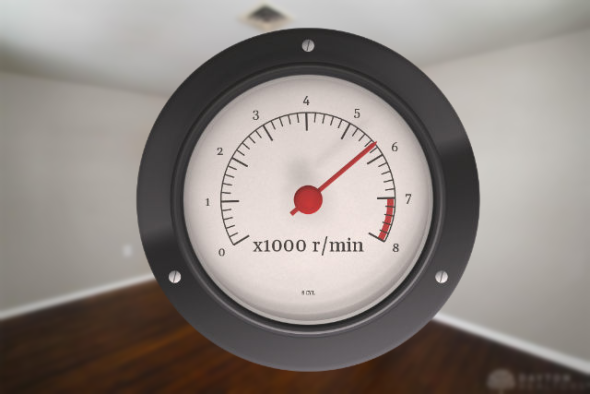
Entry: 5700; rpm
